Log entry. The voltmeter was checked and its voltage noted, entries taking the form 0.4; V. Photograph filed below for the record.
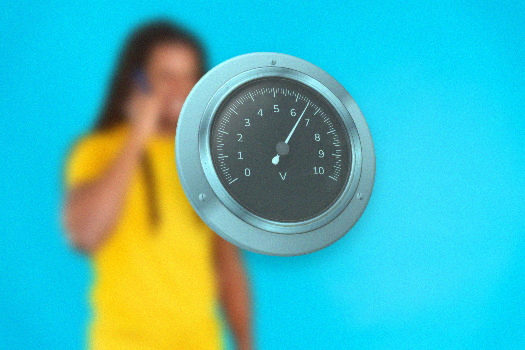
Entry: 6.5; V
